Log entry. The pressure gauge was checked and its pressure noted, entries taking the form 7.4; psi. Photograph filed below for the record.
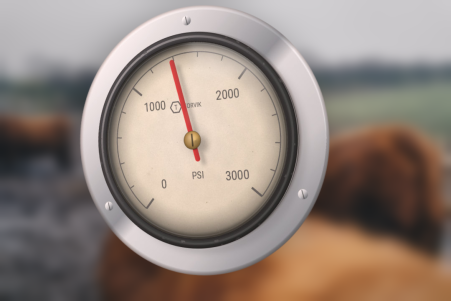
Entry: 1400; psi
